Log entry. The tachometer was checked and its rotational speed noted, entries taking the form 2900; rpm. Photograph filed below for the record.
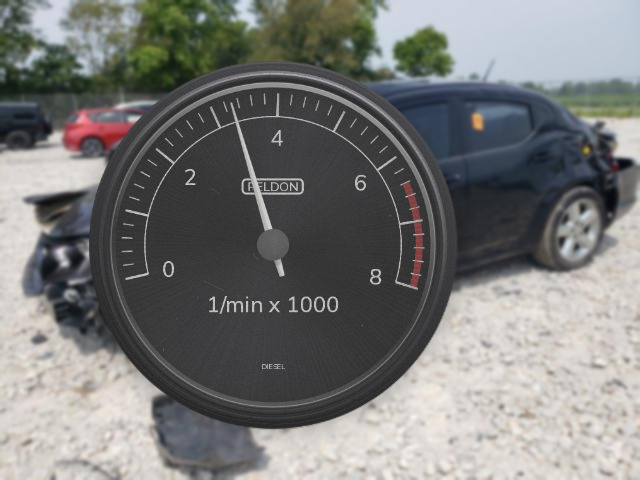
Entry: 3300; rpm
